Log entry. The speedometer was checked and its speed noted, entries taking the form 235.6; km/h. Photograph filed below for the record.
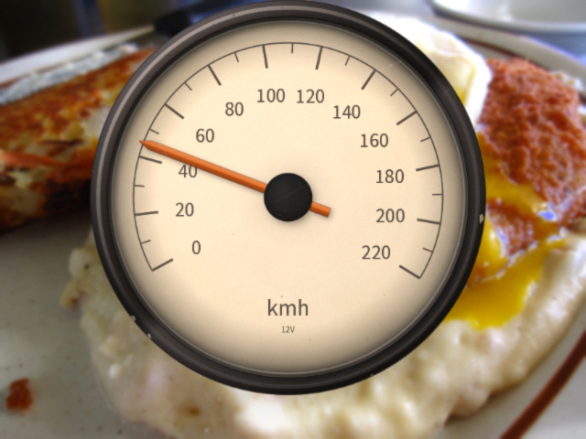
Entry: 45; km/h
